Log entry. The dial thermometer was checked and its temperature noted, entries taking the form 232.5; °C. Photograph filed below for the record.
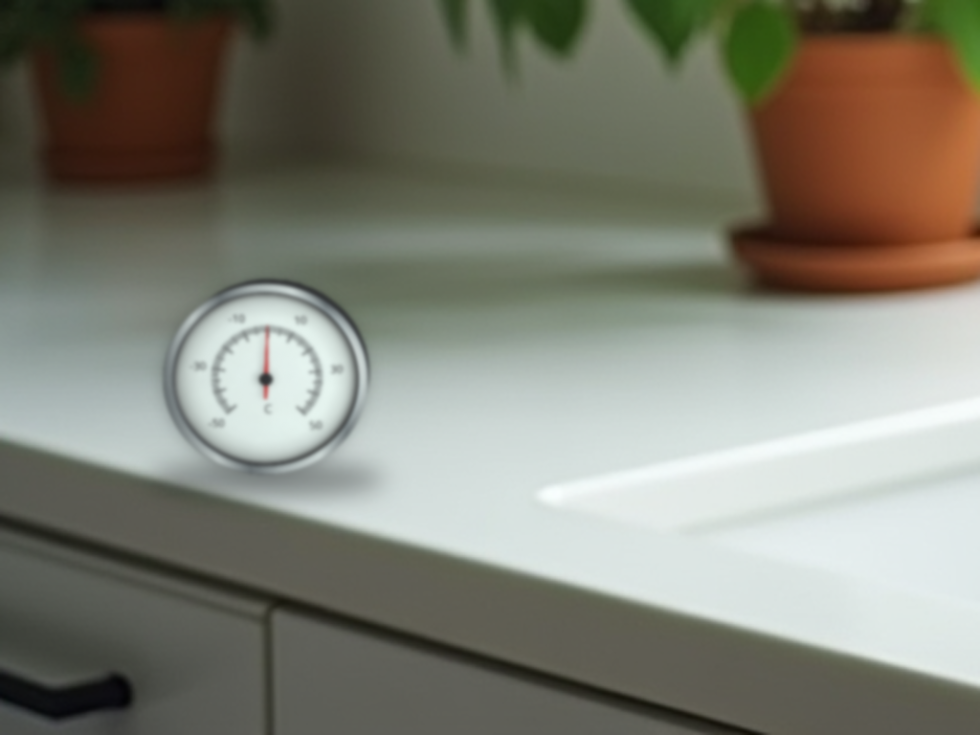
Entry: 0; °C
